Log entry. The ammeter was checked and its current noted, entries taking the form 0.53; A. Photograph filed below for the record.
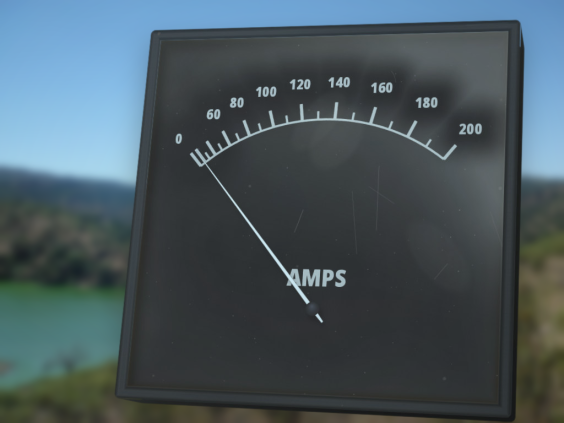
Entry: 20; A
